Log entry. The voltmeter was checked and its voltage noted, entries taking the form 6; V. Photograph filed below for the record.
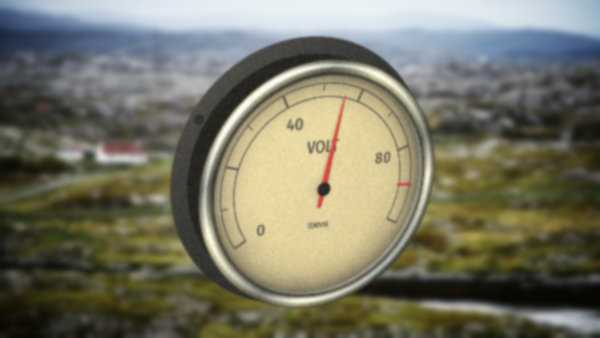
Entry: 55; V
